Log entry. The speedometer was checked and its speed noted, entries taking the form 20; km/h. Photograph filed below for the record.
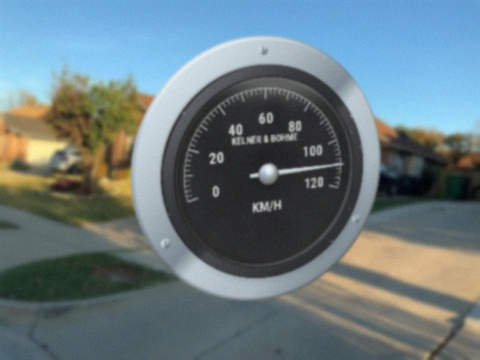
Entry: 110; km/h
